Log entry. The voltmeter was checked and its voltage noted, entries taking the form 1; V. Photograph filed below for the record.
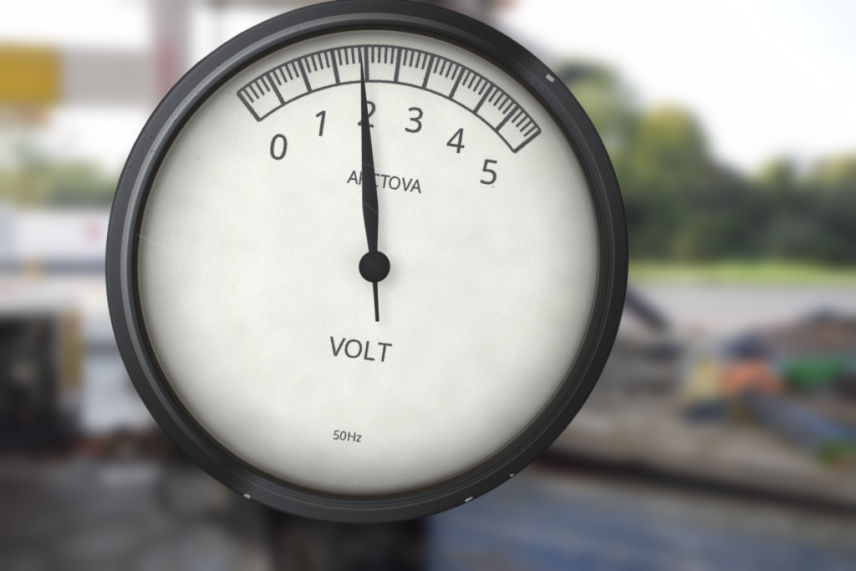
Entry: 1.9; V
